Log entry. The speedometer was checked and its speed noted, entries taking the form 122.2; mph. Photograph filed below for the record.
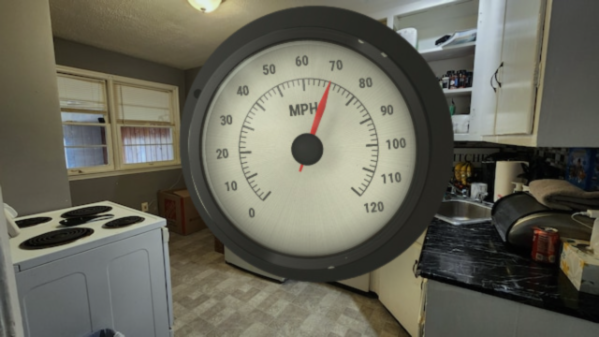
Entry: 70; mph
